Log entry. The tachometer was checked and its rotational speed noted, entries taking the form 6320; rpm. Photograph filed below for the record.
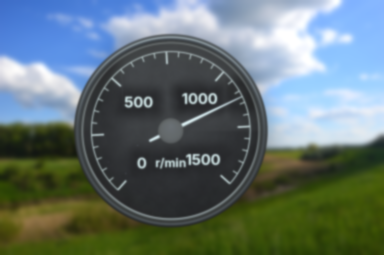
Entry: 1125; rpm
